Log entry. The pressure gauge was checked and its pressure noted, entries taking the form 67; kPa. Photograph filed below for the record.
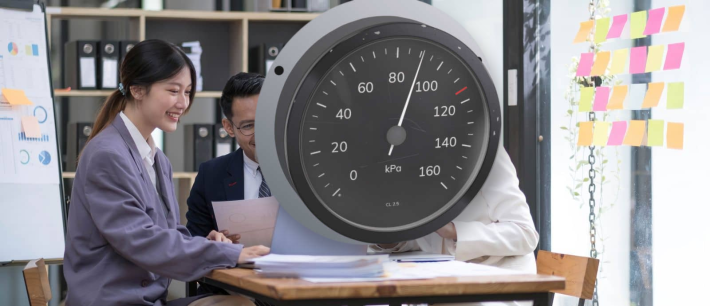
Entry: 90; kPa
